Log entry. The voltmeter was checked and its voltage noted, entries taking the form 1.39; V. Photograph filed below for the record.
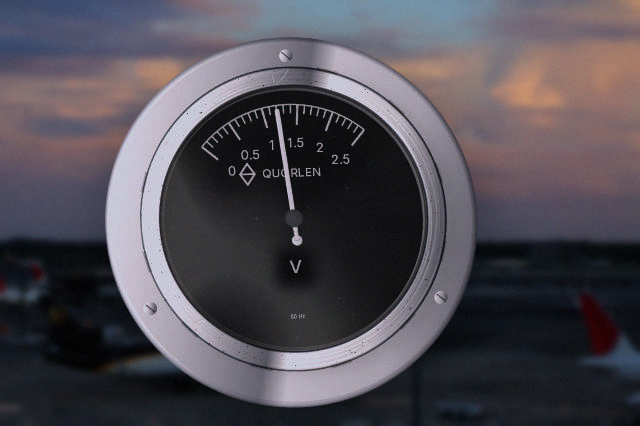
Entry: 1.2; V
